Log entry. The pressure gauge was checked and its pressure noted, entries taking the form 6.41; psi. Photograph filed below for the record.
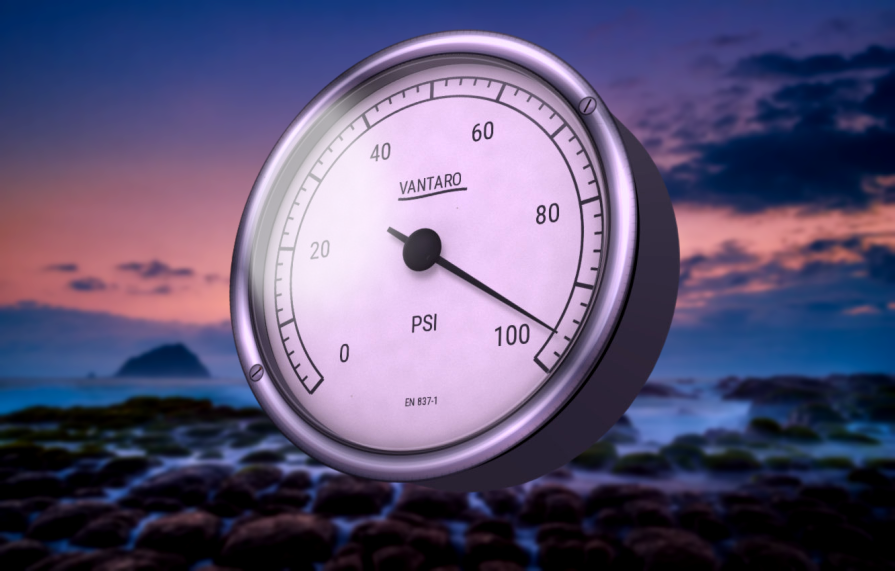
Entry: 96; psi
